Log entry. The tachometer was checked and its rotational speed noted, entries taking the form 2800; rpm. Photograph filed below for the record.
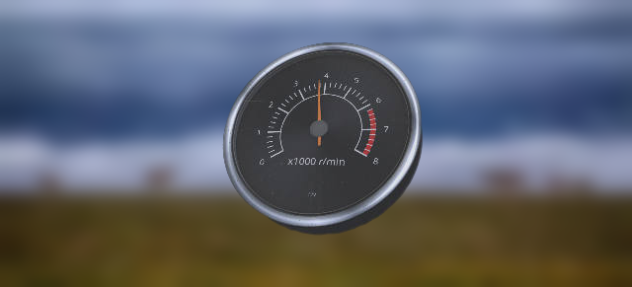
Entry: 3800; rpm
